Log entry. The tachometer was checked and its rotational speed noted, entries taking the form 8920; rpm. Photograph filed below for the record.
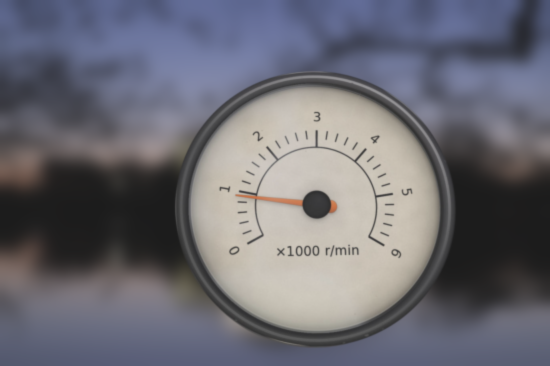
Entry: 900; rpm
